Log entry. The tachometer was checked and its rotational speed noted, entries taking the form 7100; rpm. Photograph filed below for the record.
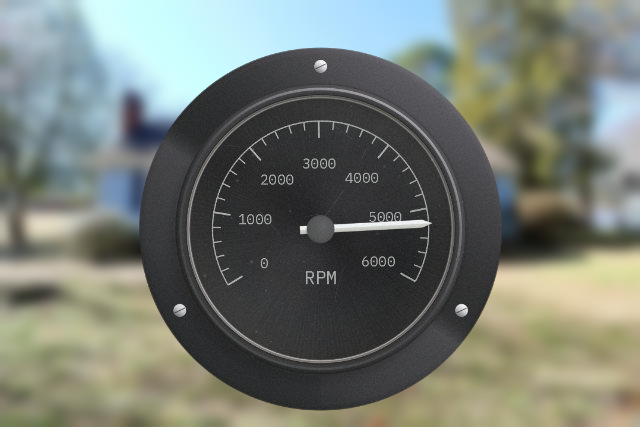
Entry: 5200; rpm
